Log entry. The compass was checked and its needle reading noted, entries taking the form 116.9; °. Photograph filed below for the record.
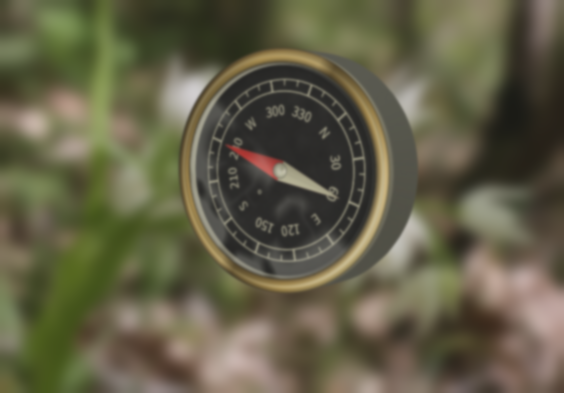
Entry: 240; °
